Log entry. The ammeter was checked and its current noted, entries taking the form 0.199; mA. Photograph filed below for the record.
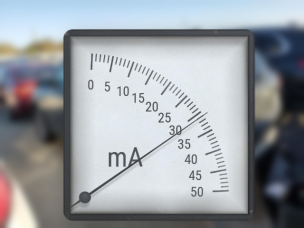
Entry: 31; mA
